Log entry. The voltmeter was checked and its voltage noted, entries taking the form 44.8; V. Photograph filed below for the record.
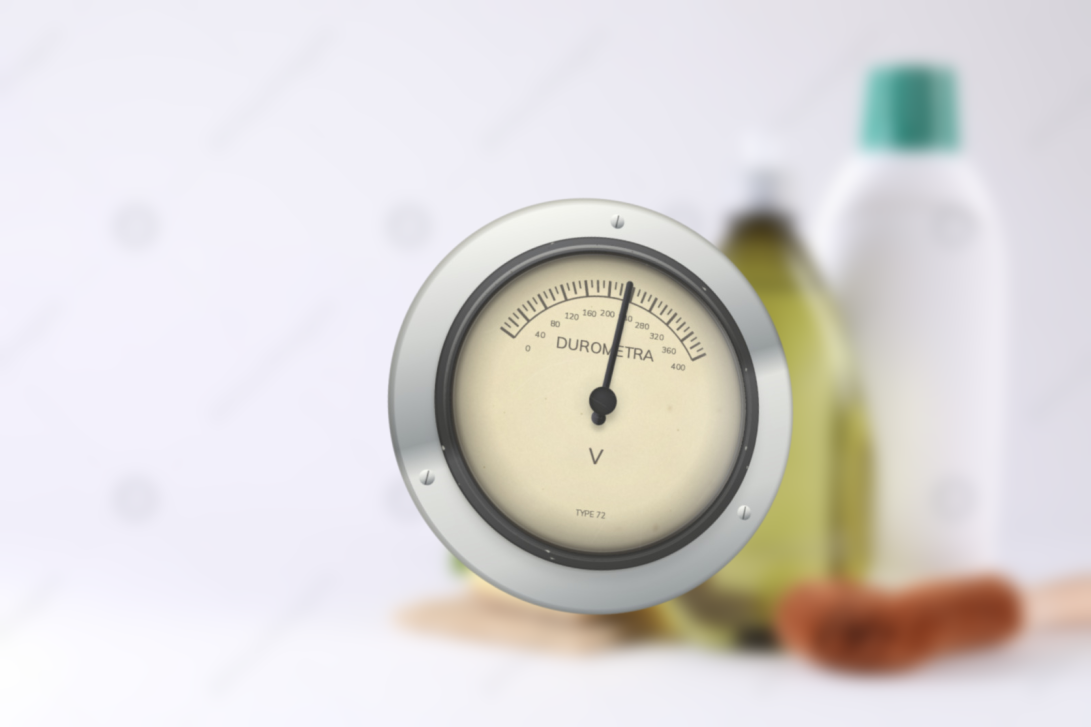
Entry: 230; V
